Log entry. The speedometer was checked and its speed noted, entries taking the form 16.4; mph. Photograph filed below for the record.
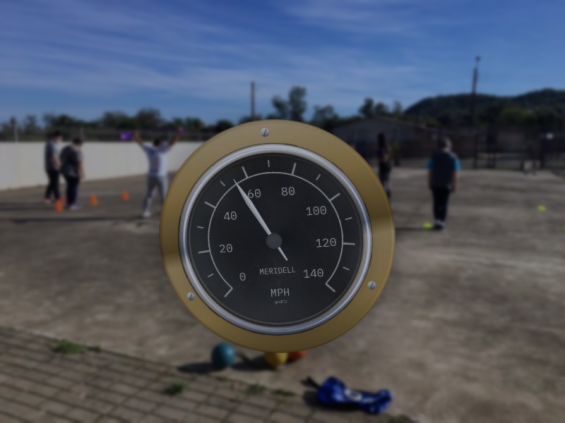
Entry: 55; mph
